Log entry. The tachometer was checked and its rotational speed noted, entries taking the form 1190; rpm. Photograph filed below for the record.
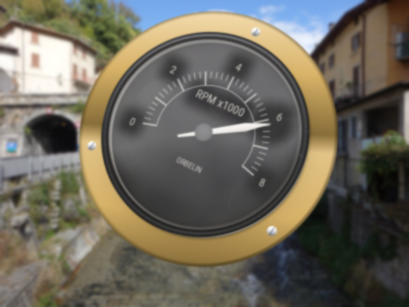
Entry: 6200; rpm
